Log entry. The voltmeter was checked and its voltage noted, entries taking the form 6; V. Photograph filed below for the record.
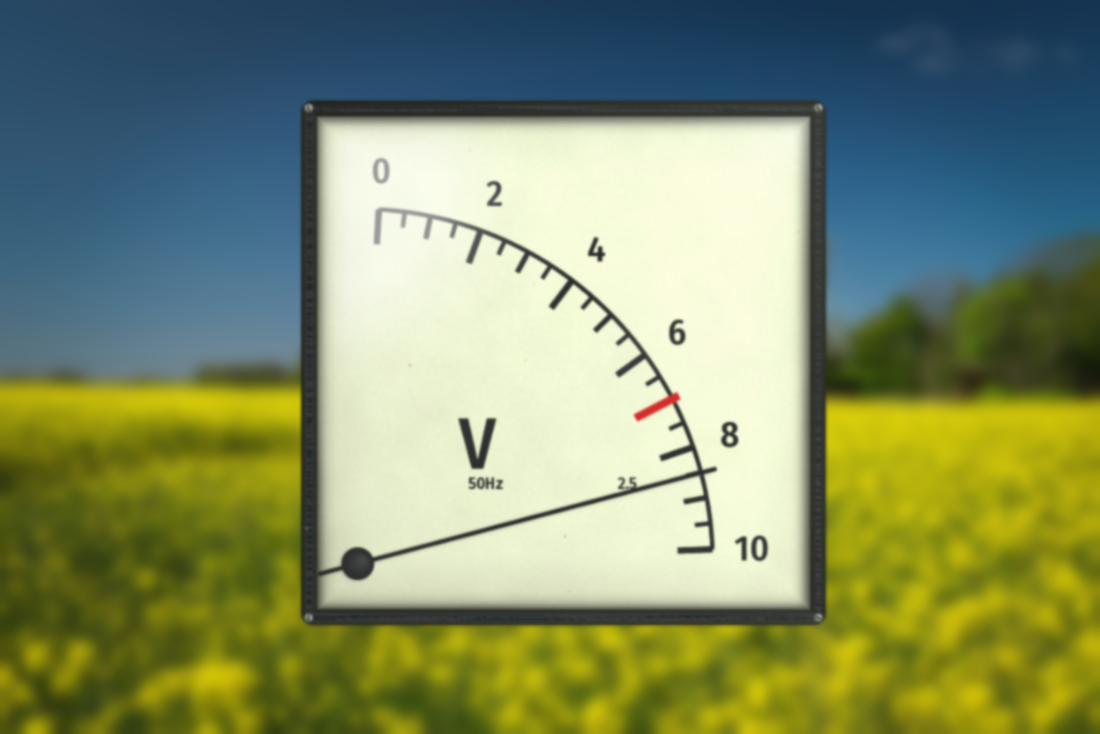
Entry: 8.5; V
